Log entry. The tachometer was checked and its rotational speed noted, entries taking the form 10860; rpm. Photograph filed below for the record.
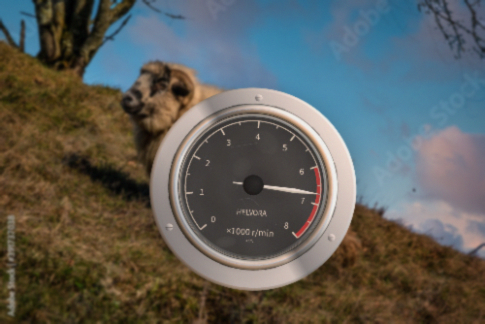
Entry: 6750; rpm
